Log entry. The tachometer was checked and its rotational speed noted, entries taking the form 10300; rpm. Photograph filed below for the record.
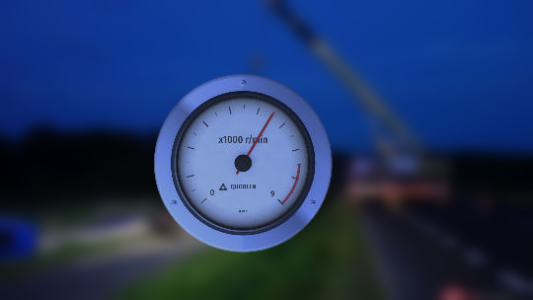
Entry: 5500; rpm
